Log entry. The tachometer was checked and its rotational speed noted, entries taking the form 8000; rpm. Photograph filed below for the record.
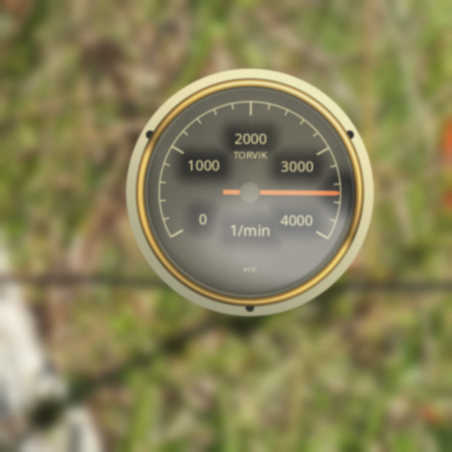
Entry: 3500; rpm
